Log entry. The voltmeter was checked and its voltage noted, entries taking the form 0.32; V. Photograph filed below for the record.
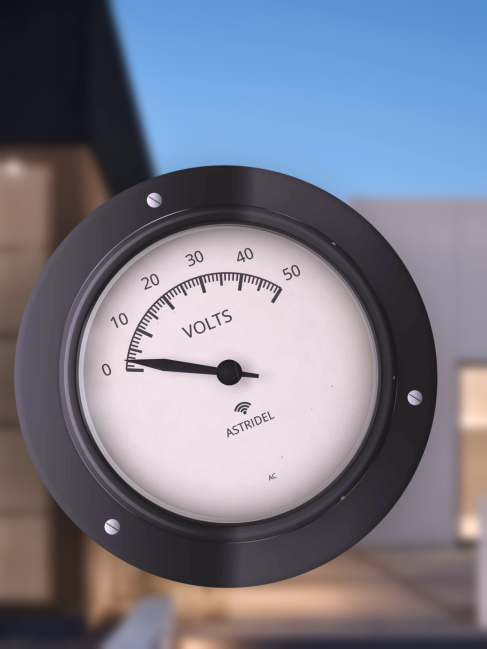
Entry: 2; V
